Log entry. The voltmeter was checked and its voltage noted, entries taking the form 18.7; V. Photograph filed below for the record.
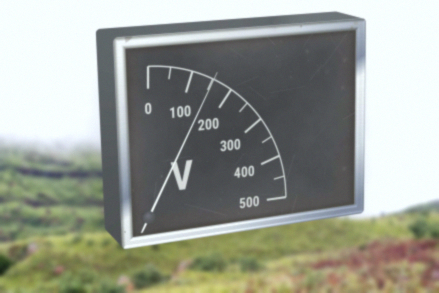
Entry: 150; V
